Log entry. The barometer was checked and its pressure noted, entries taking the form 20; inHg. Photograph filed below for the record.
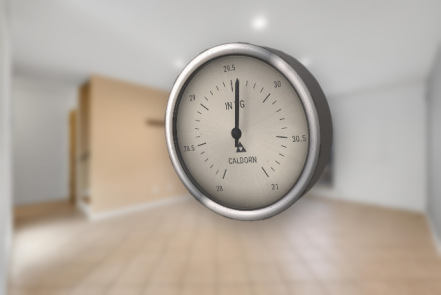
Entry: 29.6; inHg
